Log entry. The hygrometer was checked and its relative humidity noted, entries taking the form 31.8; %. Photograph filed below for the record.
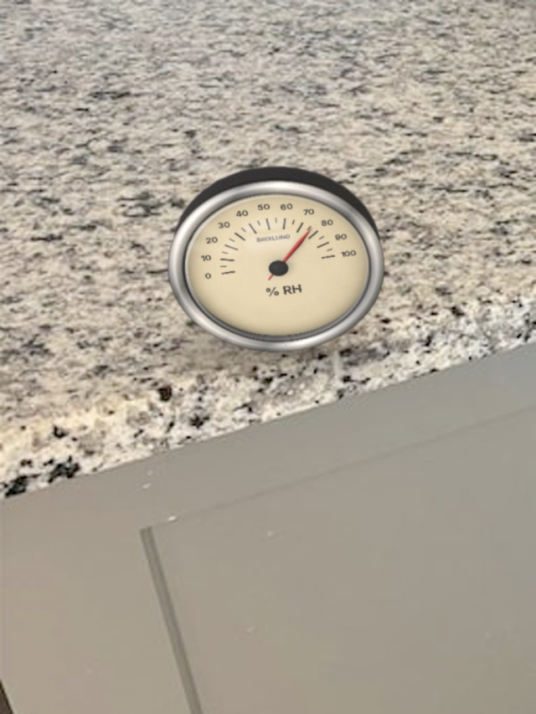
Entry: 75; %
